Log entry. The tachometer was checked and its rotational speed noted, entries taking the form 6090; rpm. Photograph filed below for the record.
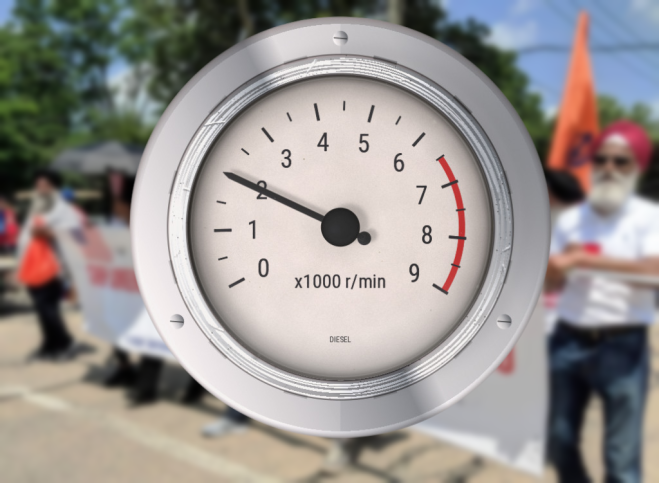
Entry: 2000; rpm
